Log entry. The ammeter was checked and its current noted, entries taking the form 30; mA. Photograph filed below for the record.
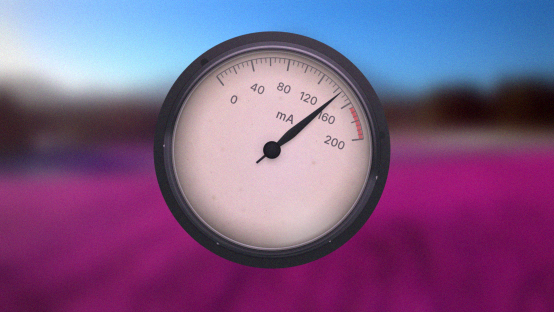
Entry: 145; mA
